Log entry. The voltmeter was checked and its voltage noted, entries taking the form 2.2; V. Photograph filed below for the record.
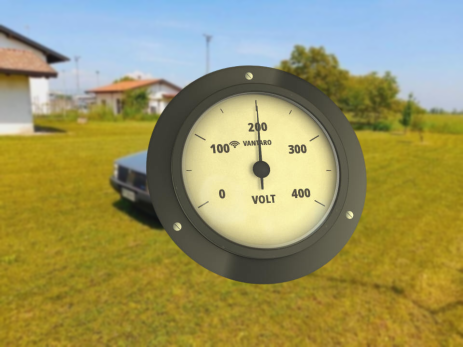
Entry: 200; V
